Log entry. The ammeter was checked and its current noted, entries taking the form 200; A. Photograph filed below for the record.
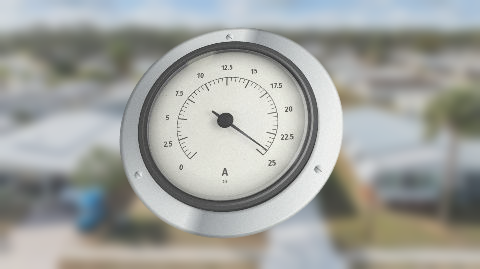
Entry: 24.5; A
